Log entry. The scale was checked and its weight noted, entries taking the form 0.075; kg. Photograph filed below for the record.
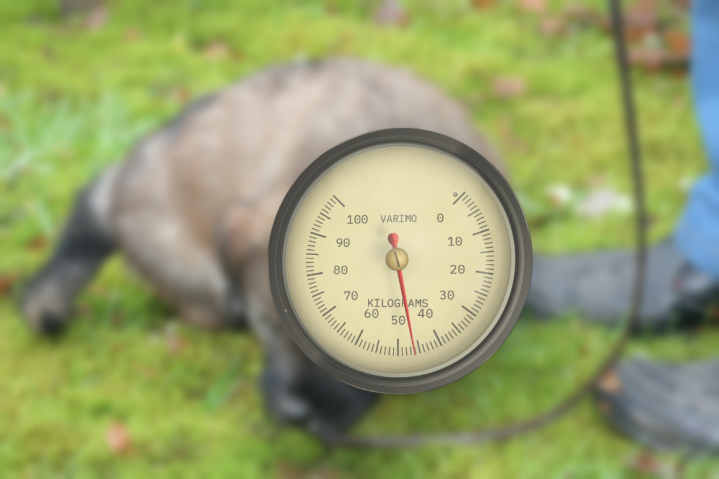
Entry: 46; kg
